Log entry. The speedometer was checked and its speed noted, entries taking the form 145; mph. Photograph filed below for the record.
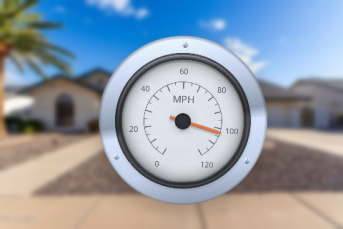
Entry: 102.5; mph
